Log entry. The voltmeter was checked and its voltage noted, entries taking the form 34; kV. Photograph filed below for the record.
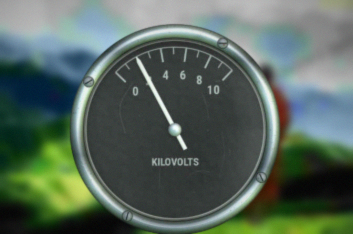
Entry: 2; kV
